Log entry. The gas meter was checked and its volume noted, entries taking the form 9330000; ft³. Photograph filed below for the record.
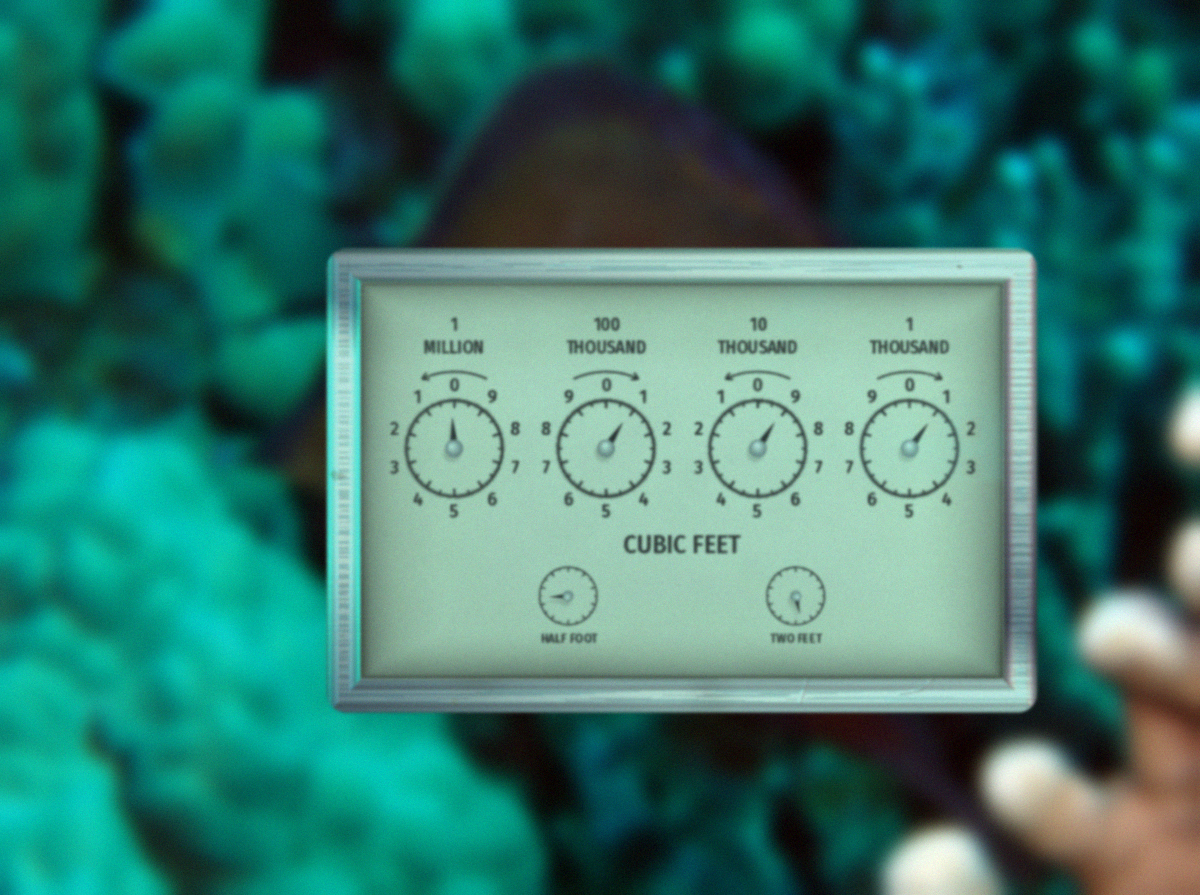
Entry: 9100; ft³
